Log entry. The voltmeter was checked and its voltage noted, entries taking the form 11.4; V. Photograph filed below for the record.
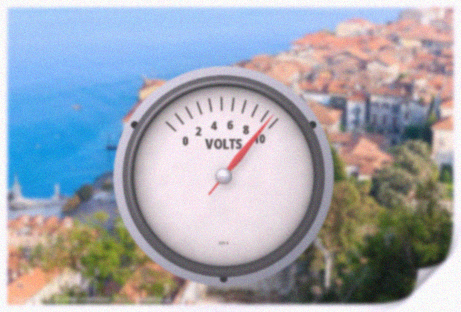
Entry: 9.5; V
